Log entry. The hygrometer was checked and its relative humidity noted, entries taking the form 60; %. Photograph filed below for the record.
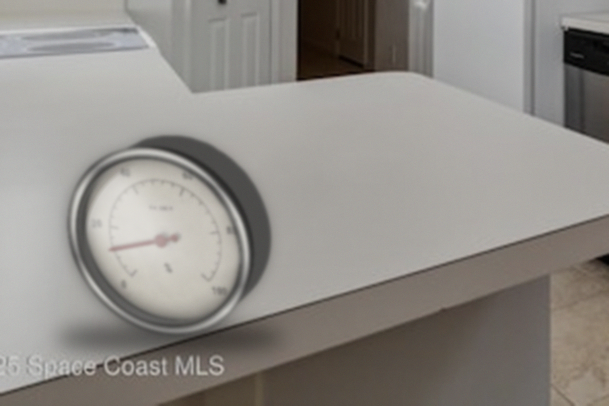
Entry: 12; %
